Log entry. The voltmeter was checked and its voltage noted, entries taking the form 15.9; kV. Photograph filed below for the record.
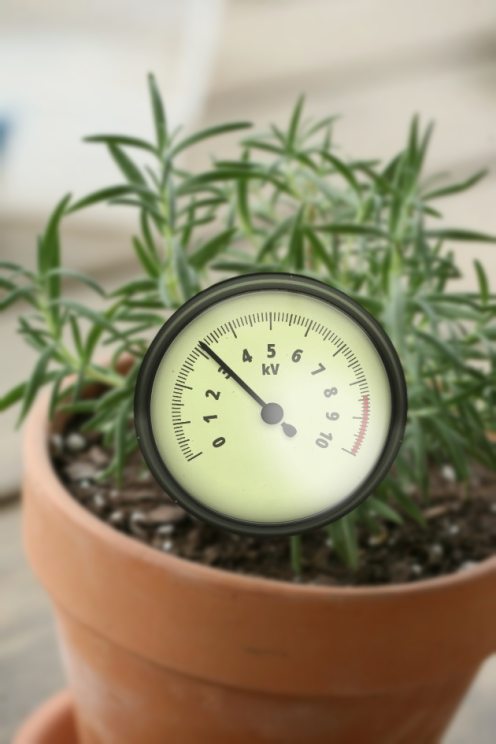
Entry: 3.2; kV
